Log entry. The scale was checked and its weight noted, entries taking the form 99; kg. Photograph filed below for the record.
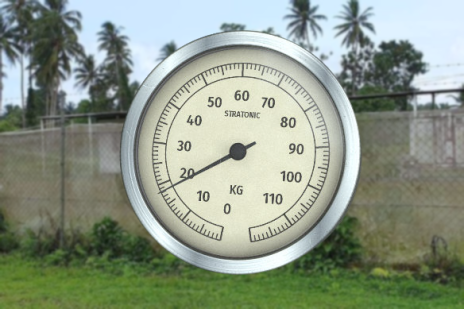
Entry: 18; kg
